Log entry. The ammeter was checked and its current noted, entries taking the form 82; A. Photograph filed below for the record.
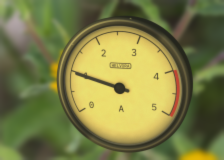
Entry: 1; A
